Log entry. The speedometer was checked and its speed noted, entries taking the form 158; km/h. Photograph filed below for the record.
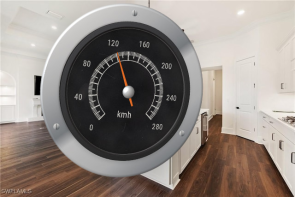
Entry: 120; km/h
